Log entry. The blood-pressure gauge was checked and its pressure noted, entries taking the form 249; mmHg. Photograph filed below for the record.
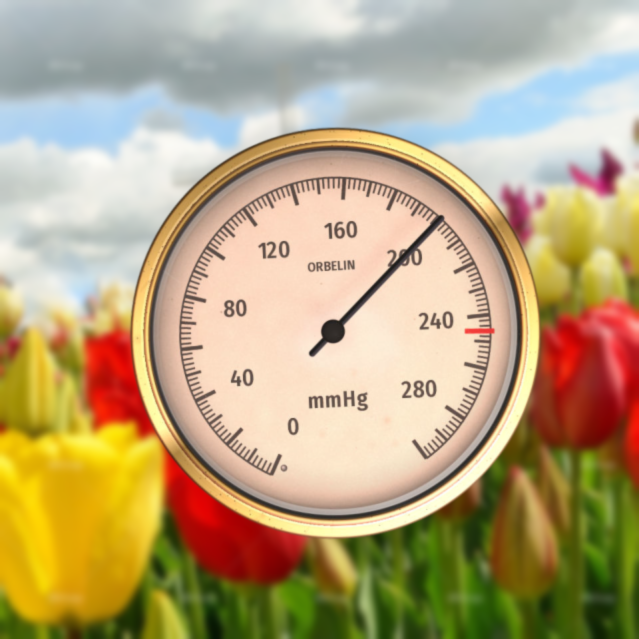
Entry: 200; mmHg
